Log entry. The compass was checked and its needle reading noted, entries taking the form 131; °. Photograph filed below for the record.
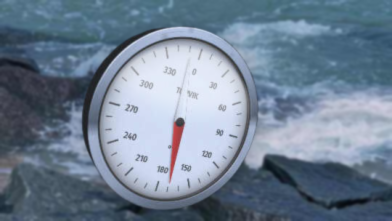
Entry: 170; °
